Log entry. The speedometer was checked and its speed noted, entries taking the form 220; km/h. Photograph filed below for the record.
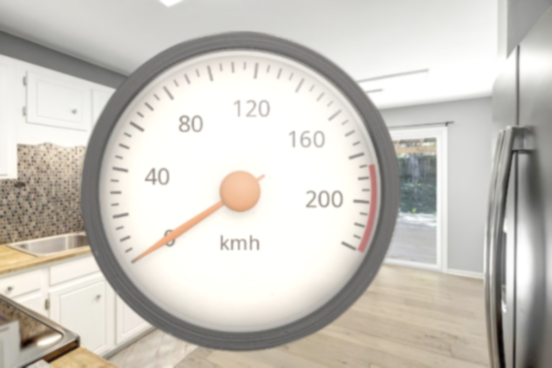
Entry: 0; km/h
